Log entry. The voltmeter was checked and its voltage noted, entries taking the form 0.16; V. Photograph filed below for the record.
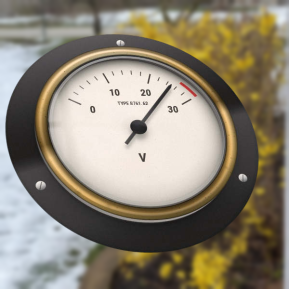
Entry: 25; V
